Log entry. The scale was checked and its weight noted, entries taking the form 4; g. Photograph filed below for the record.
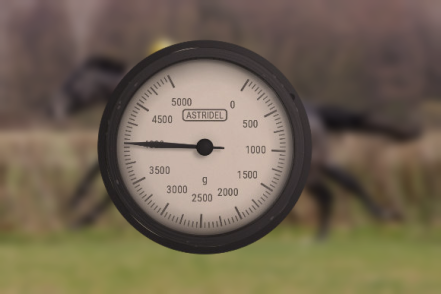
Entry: 4000; g
